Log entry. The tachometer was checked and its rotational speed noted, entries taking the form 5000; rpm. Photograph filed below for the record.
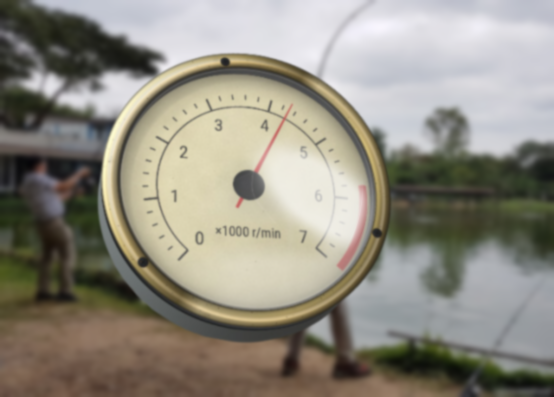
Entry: 4300; rpm
